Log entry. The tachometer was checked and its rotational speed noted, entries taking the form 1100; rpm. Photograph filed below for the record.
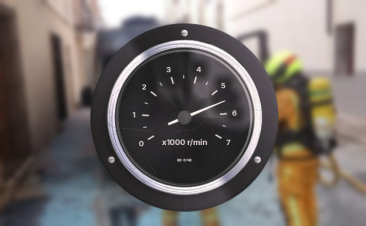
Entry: 5500; rpm
